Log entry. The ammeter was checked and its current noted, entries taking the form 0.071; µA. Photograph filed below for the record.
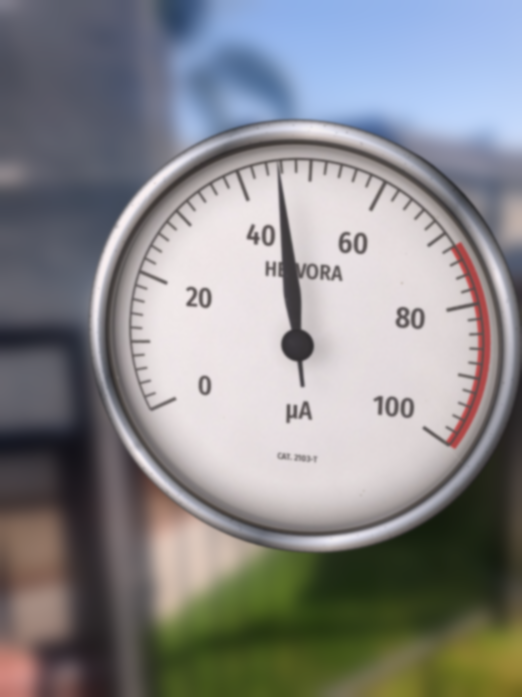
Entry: 46; µA
